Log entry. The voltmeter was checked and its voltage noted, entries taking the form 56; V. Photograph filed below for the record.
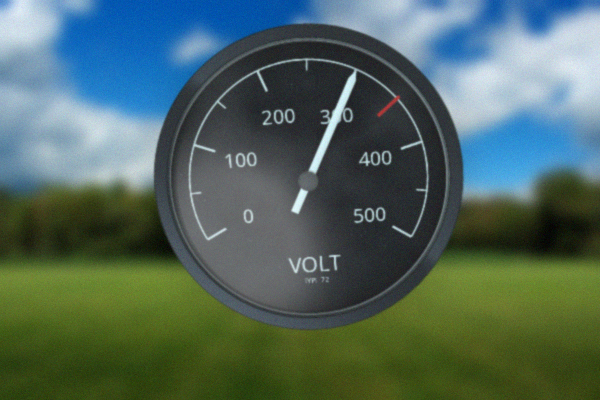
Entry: 300; V
